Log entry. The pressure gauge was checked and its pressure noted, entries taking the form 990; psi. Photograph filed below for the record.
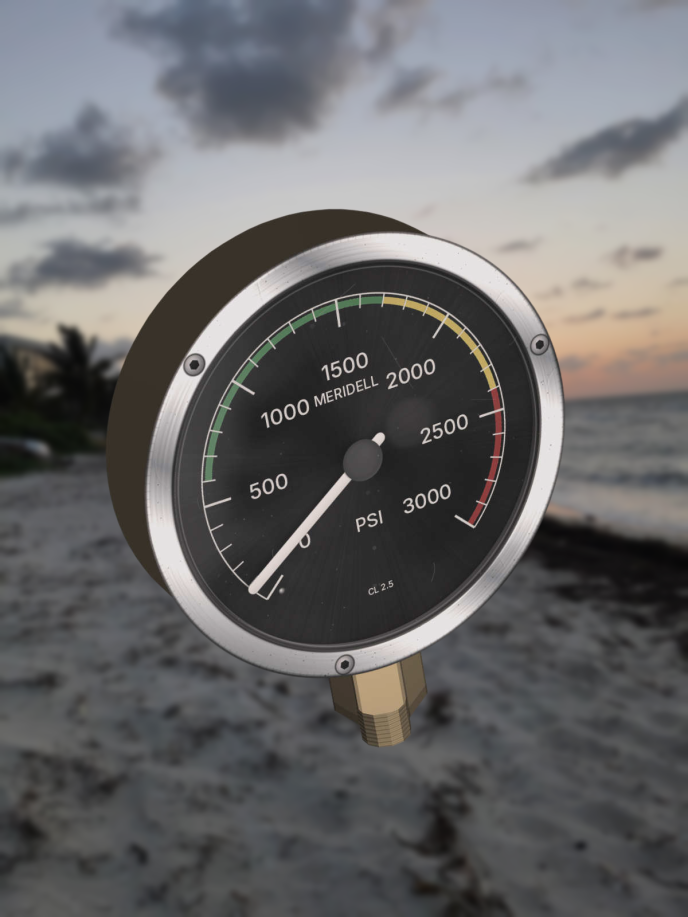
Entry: 100; psi
